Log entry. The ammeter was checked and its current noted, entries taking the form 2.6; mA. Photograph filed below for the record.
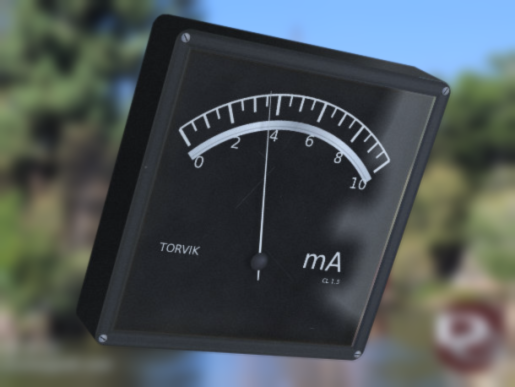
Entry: 3.5; mA
